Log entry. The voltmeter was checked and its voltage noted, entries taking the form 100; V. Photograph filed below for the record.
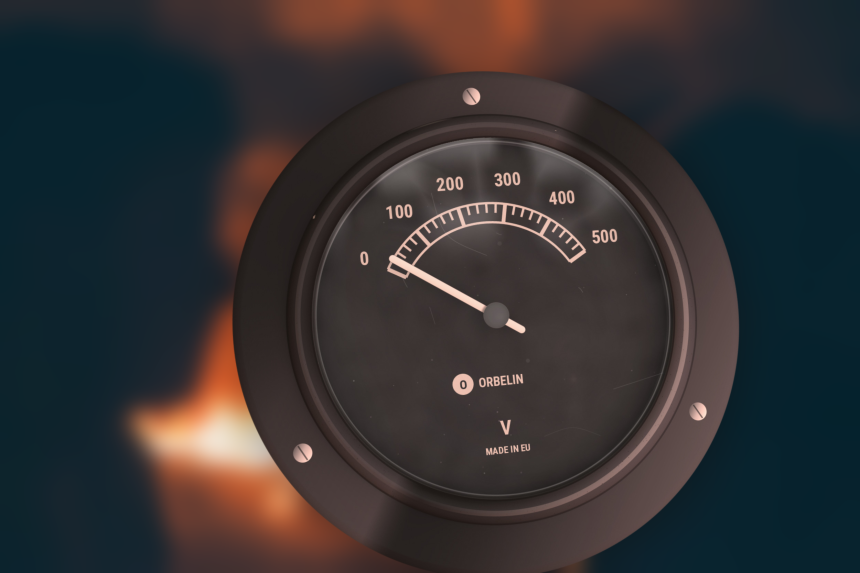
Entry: 20; V
